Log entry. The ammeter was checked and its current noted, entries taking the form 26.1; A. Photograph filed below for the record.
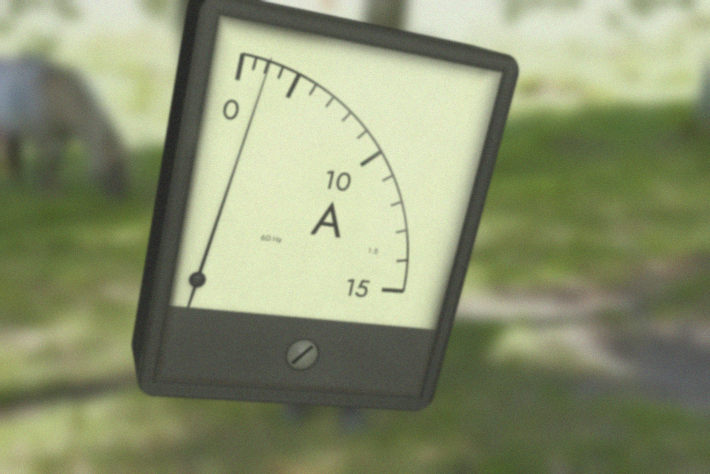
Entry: 3; A
